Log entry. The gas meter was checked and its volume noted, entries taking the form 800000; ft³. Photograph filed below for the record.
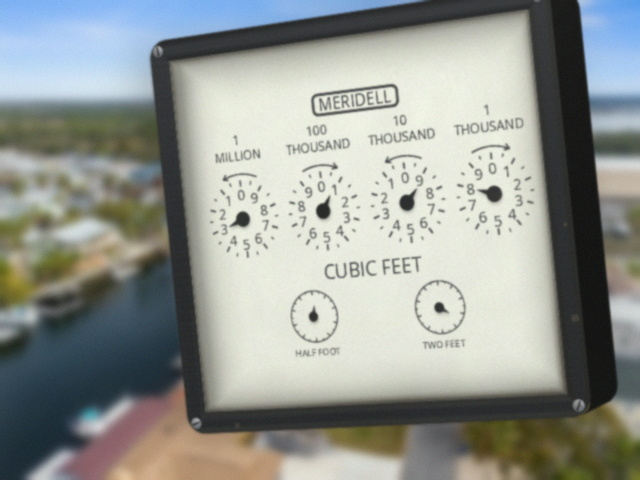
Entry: 308800; ft³
